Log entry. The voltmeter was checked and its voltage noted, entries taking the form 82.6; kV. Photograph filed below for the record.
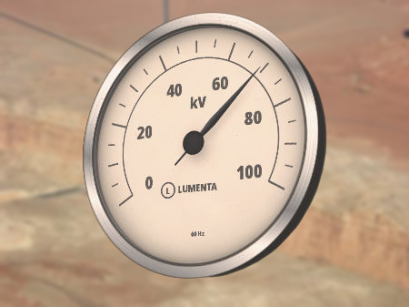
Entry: 70; kV
